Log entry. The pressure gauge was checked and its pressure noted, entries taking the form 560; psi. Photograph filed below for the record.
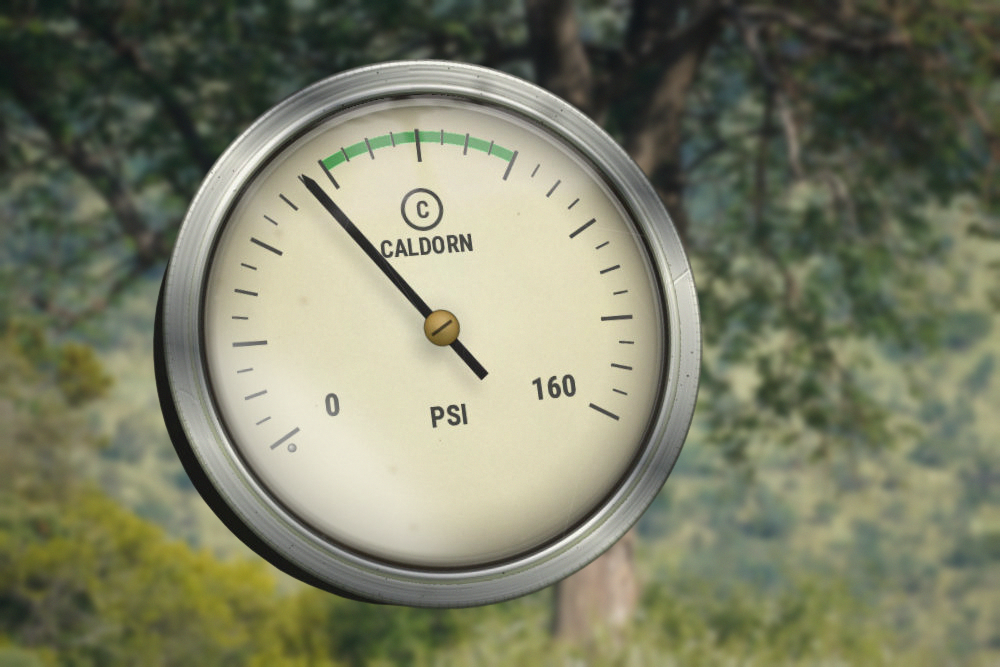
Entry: 55; psi
